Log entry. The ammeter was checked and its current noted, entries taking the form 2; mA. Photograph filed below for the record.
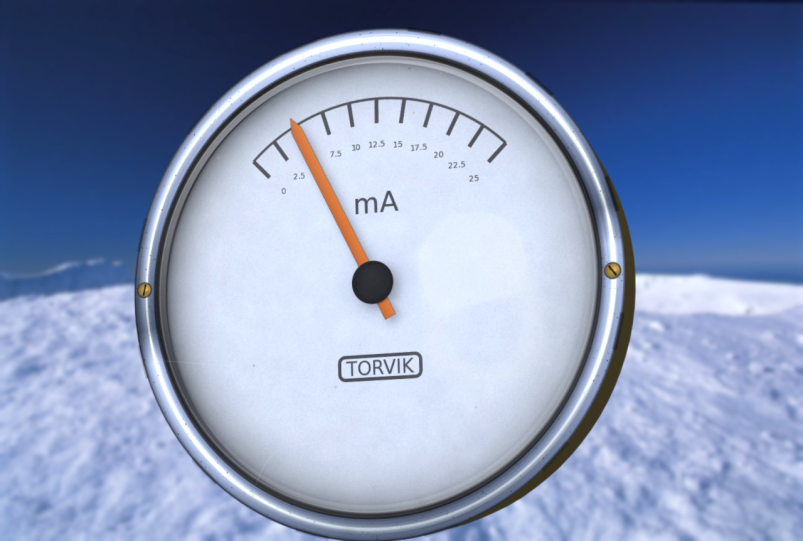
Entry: 5; mA
